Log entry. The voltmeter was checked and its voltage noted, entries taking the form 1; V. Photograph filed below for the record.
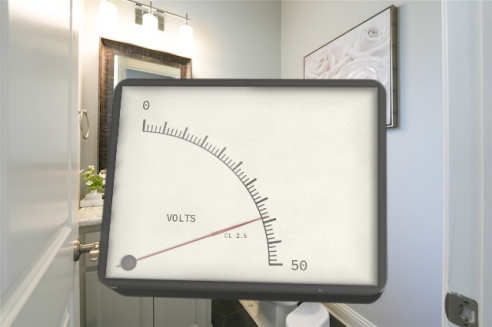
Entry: 39; V
